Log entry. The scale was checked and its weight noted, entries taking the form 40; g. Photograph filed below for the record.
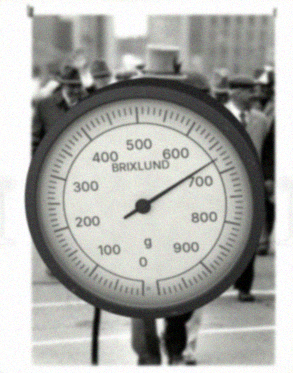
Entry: 670; g
